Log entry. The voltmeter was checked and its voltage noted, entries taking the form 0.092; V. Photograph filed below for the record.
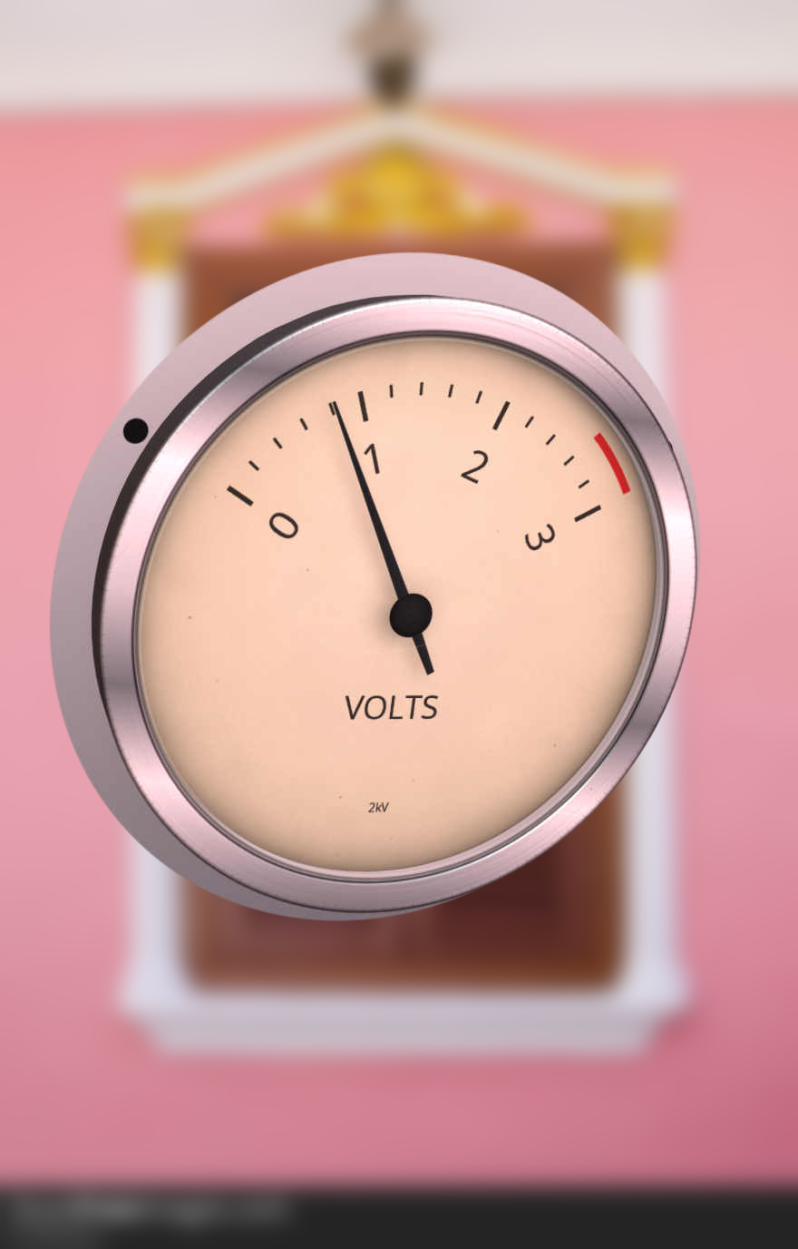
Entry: 0.8; V
